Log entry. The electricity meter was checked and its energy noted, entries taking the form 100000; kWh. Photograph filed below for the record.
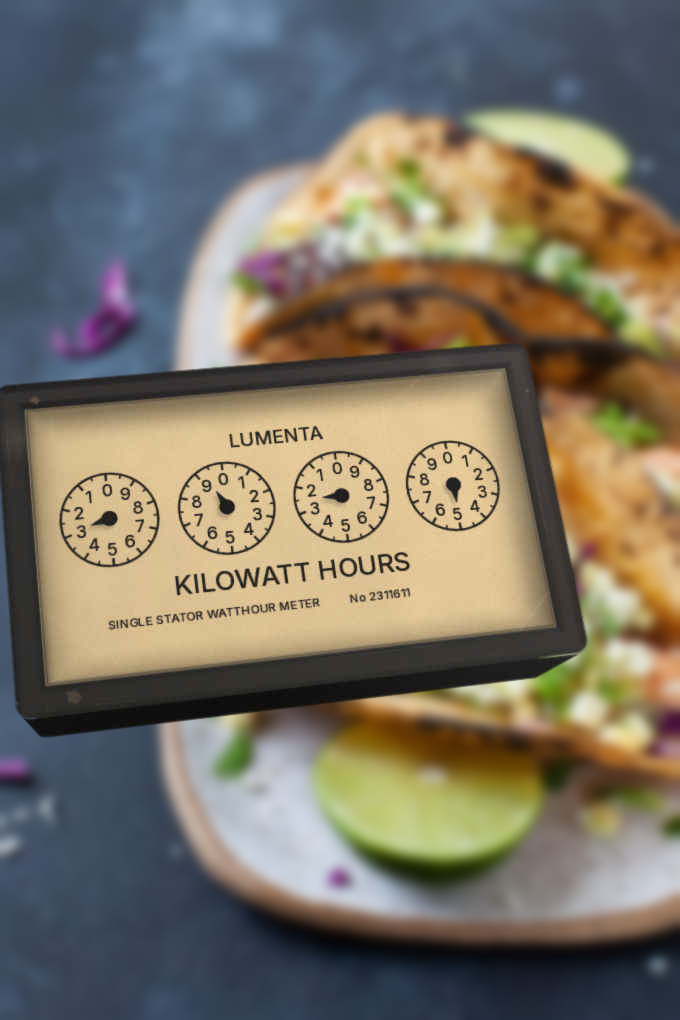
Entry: 2925; kWh
